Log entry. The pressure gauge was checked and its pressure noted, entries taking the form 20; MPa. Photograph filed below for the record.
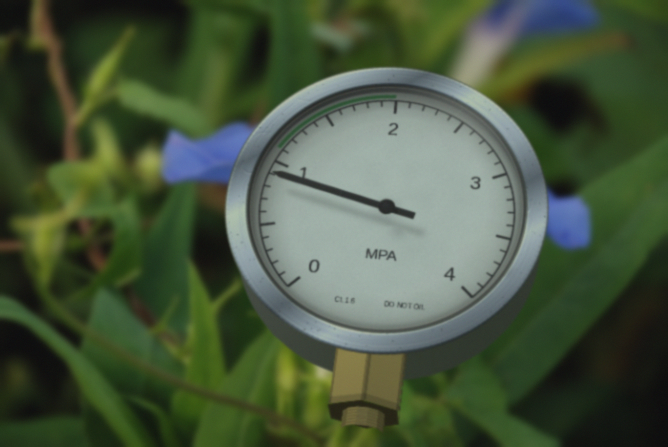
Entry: 0.9; MPa
